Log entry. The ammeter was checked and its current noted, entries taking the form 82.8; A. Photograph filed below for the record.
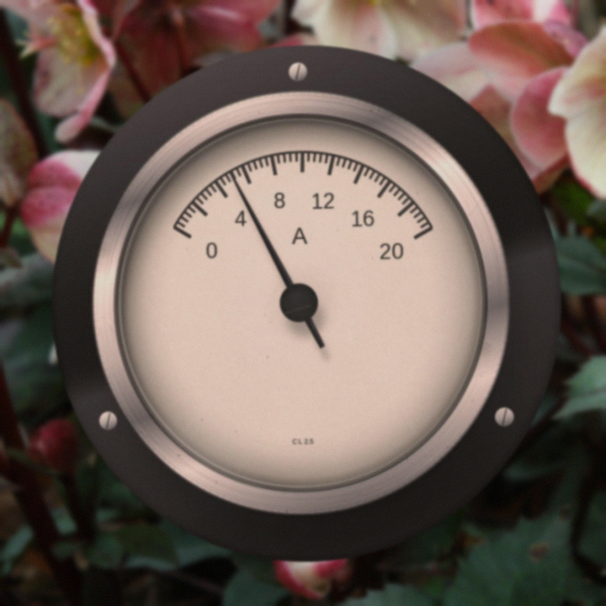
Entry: 5.2; A
